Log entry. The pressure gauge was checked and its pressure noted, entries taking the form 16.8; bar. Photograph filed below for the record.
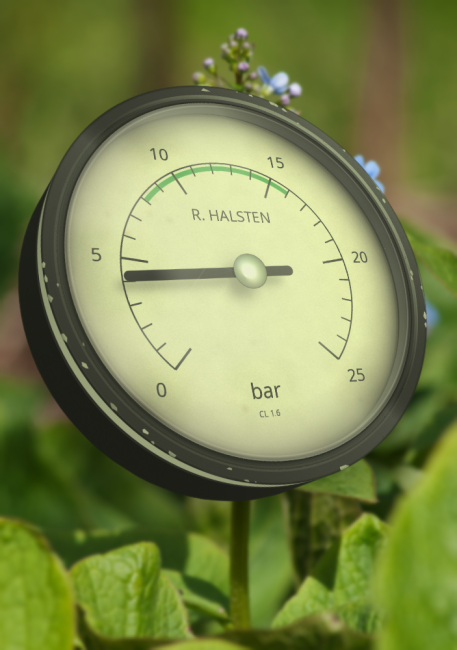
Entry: 4; bar
